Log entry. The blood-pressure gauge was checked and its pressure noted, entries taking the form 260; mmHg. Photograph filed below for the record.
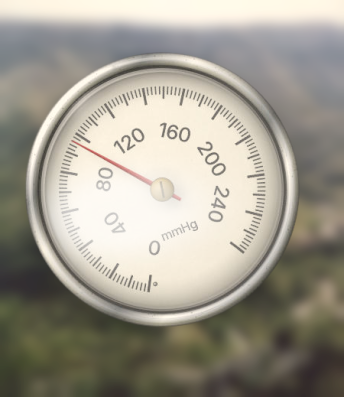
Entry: 96; mmHg
